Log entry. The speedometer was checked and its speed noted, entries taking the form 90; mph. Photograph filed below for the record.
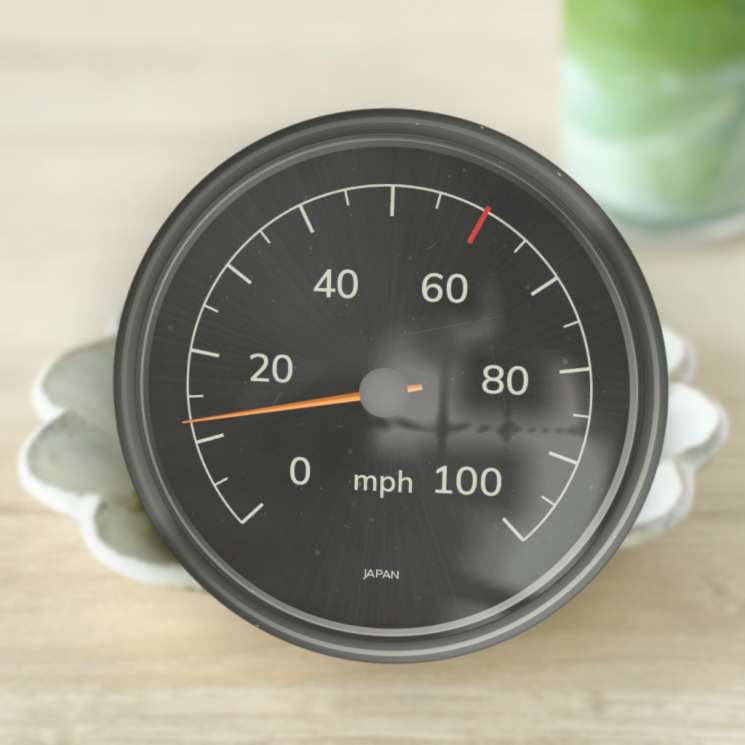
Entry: 12.5; mph
